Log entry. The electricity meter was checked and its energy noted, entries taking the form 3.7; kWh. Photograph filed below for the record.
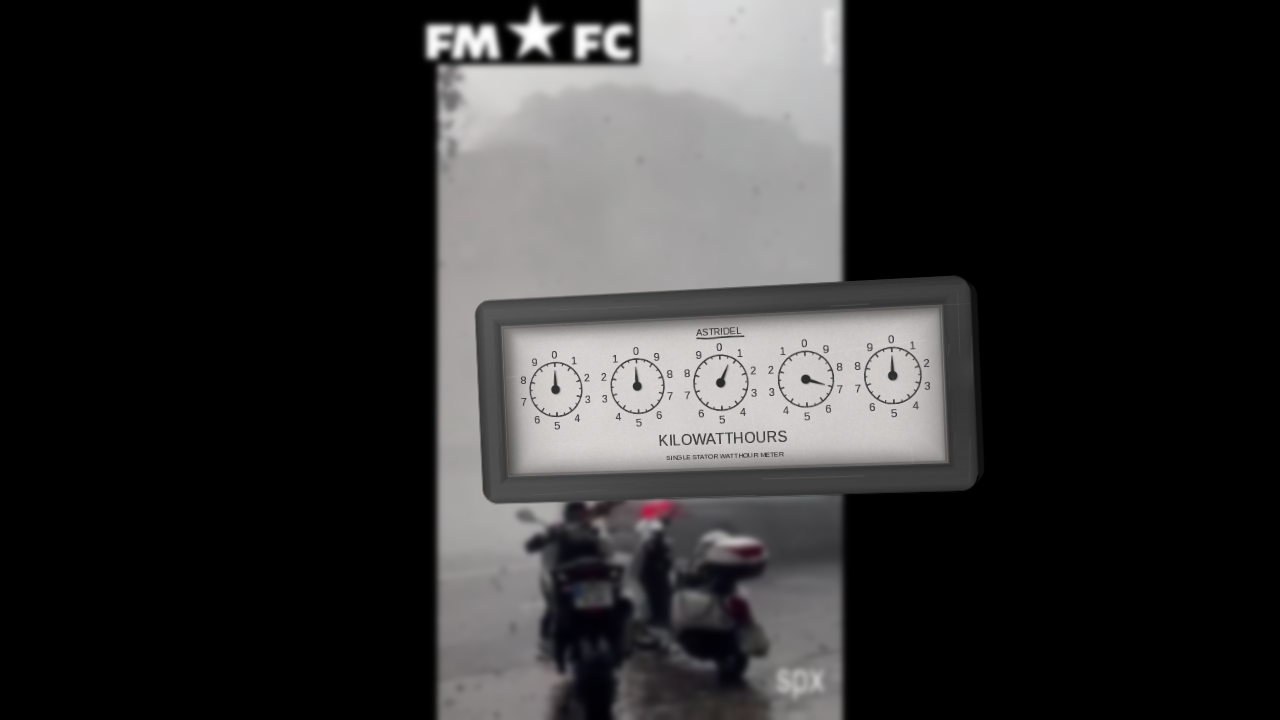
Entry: 70; kWh
